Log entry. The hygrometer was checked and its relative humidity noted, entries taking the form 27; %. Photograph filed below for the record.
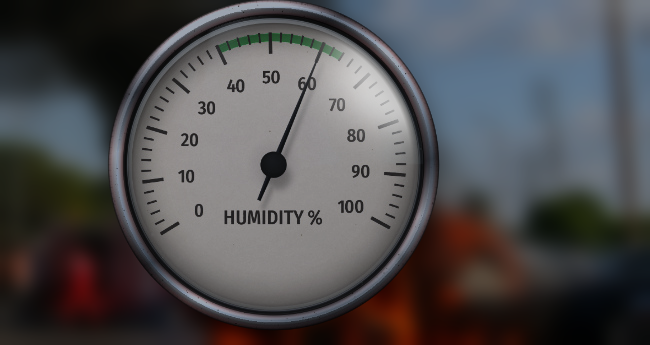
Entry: 60; %
